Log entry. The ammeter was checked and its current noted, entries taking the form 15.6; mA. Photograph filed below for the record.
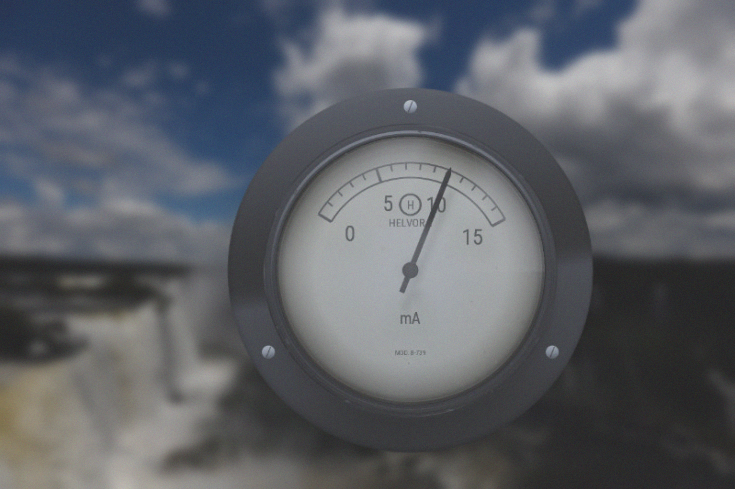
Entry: 10; mA
